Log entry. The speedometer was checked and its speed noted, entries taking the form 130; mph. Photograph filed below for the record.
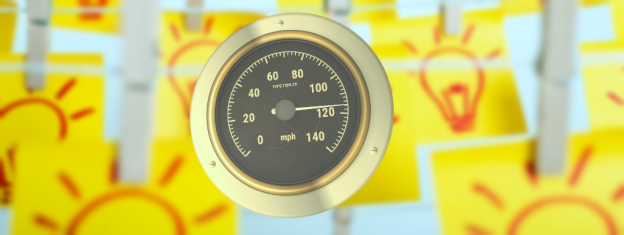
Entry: 116; mph
